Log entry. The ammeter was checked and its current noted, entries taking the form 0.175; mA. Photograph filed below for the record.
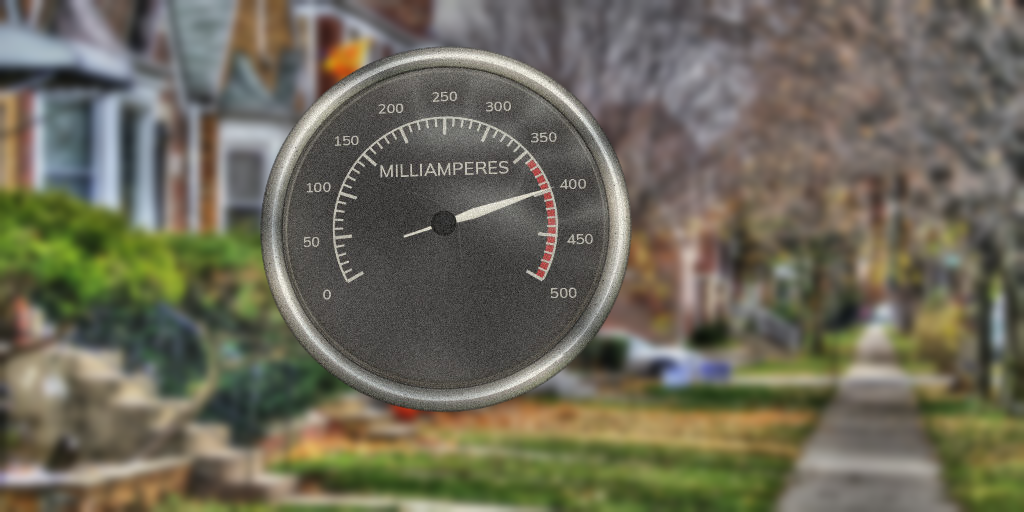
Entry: 400; mA
